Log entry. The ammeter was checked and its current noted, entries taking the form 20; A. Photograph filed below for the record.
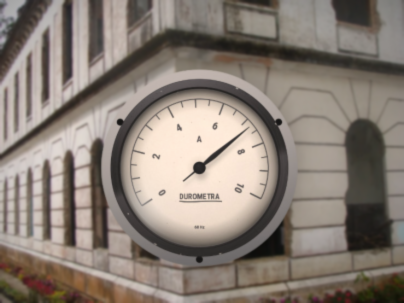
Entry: 7.25; A
